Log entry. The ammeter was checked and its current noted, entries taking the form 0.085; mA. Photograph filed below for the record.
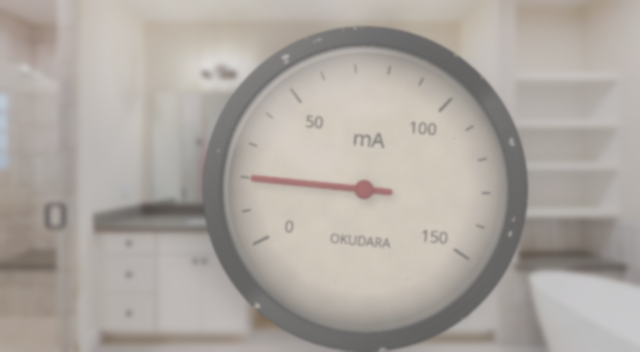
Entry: 20; mA
